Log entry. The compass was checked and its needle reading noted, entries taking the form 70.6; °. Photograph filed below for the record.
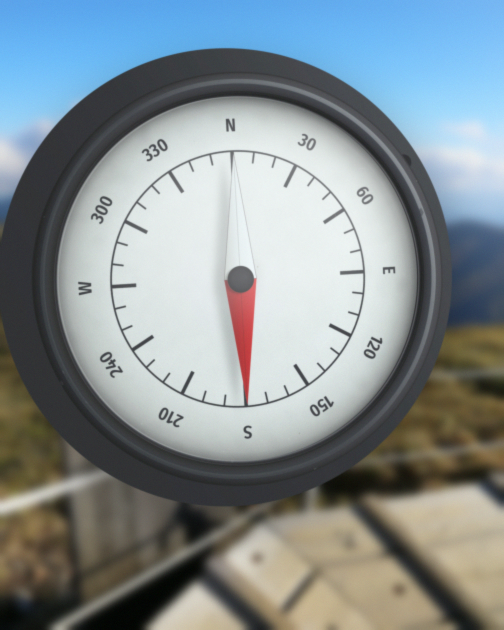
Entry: 180; °
